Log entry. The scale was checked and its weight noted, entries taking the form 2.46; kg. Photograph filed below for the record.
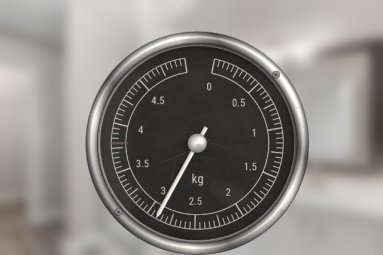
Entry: 2.9; kg
